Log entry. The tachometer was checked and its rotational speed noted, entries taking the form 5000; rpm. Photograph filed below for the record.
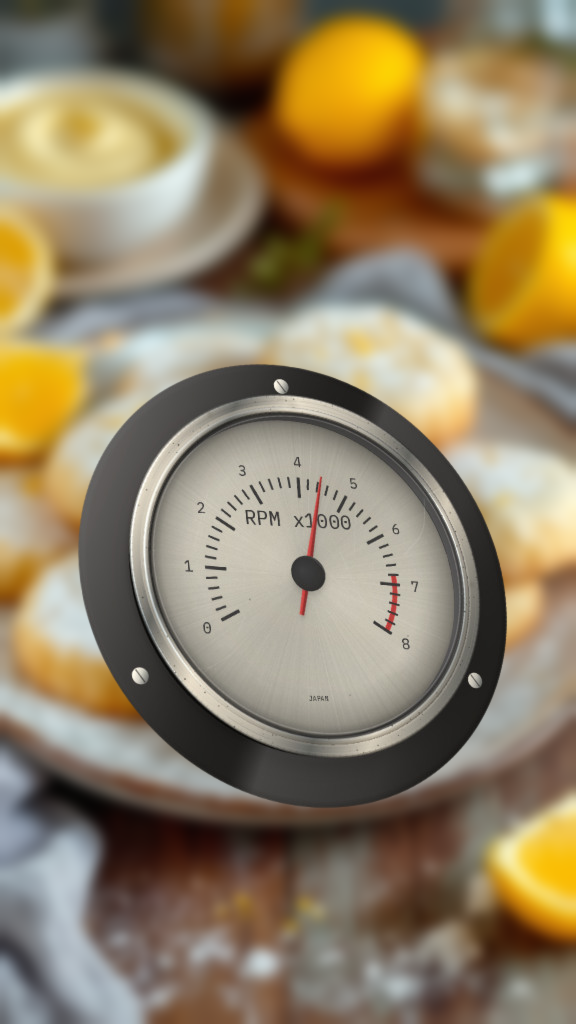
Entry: 4400; rpm
